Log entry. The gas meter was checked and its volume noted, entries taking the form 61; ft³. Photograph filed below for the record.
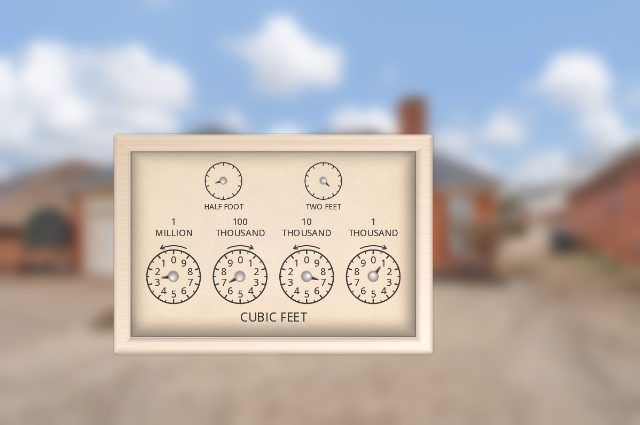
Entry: 267100; ft³
